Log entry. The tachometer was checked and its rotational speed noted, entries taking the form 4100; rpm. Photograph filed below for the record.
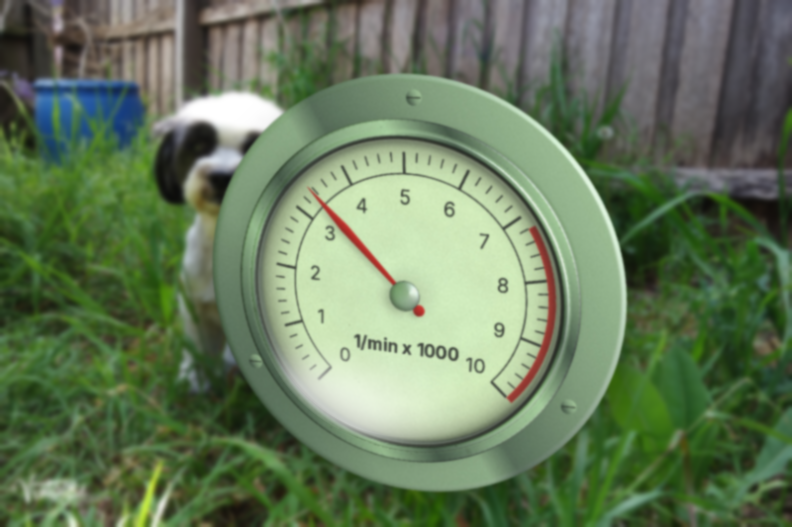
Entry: 3400; rpm
